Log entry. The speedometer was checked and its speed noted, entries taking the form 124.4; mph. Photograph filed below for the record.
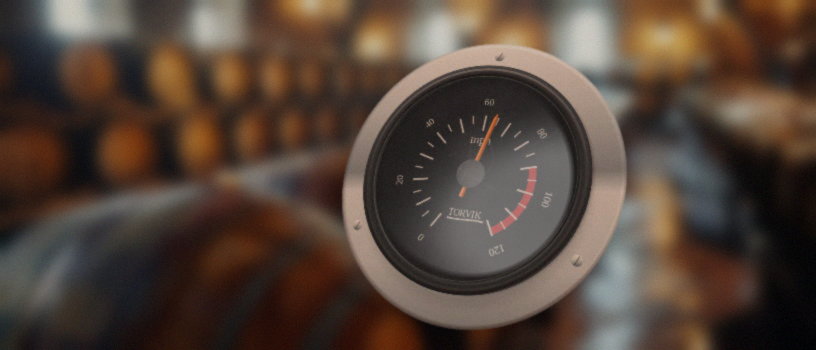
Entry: 65; mph
